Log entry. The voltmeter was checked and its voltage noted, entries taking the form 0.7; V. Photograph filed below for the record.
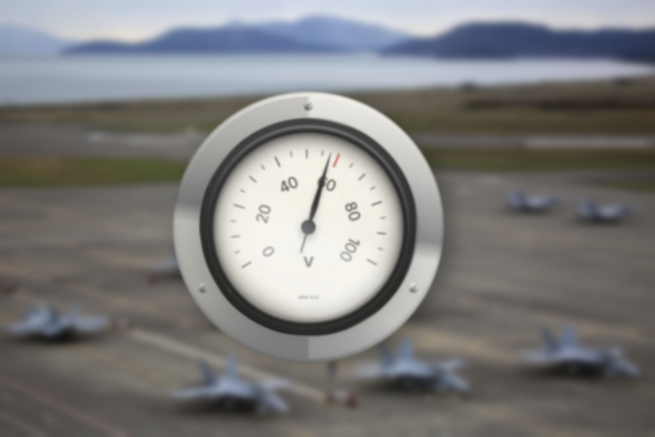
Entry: 57.5; V
